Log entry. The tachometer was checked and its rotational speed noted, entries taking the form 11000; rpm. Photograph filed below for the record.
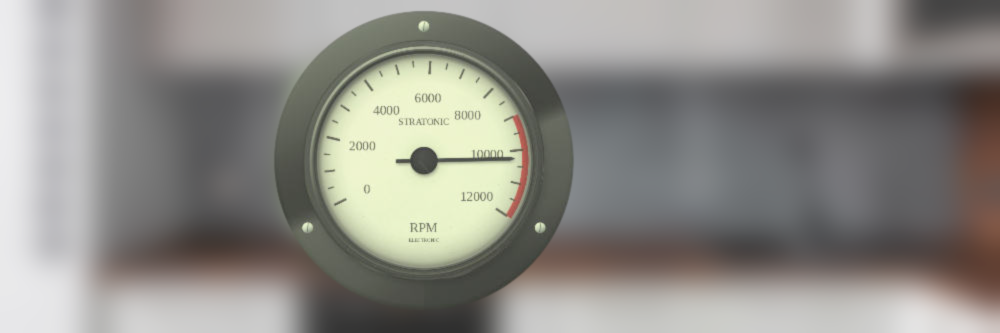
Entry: 10250; rpm
